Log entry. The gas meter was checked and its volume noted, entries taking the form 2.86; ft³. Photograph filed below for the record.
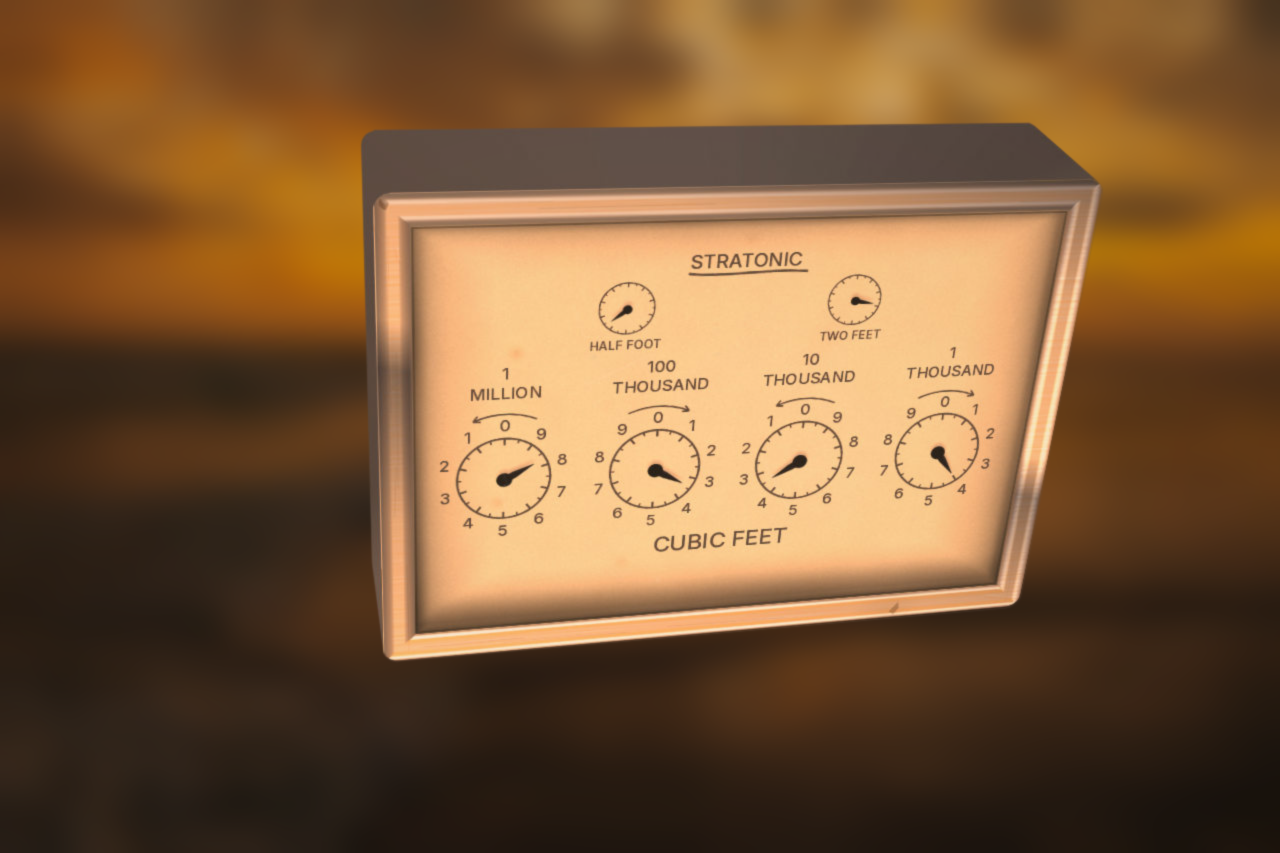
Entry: 833400; ft³
